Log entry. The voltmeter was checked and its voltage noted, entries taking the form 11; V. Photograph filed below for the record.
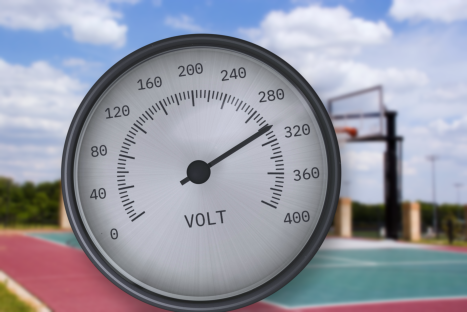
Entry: 305; V
